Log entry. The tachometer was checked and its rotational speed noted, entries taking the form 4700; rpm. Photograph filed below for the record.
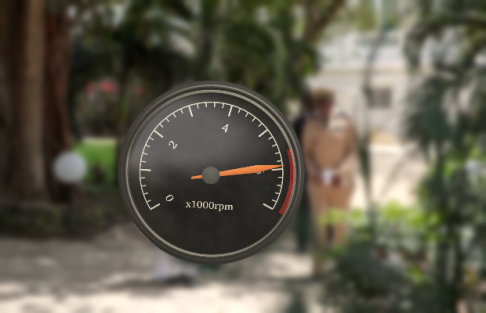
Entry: 5900; rpm
